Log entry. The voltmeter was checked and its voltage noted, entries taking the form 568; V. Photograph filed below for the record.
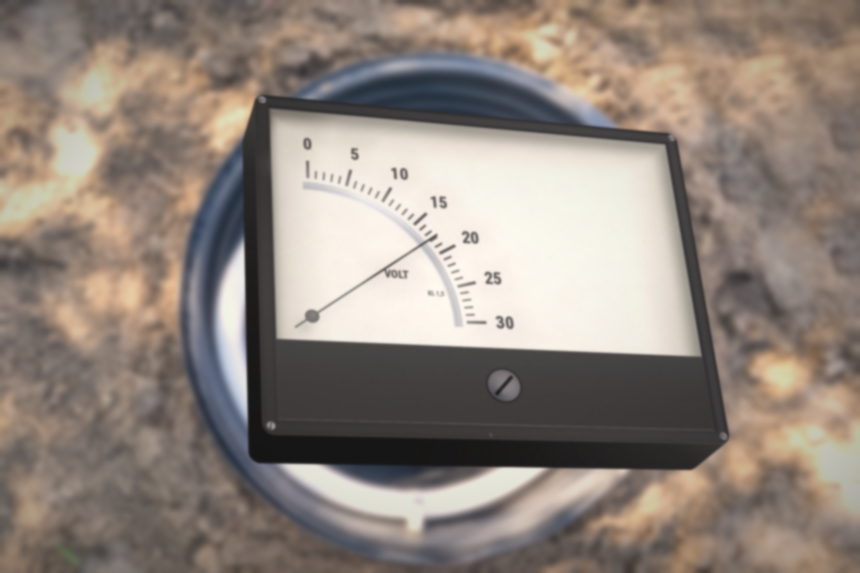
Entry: 18; V
